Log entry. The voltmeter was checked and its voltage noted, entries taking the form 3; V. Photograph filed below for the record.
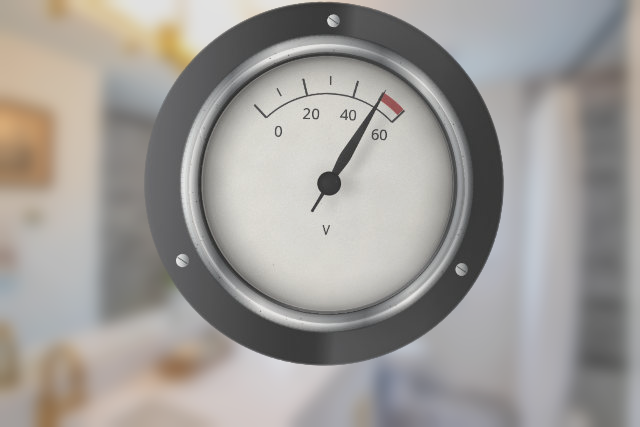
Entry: 50; V
